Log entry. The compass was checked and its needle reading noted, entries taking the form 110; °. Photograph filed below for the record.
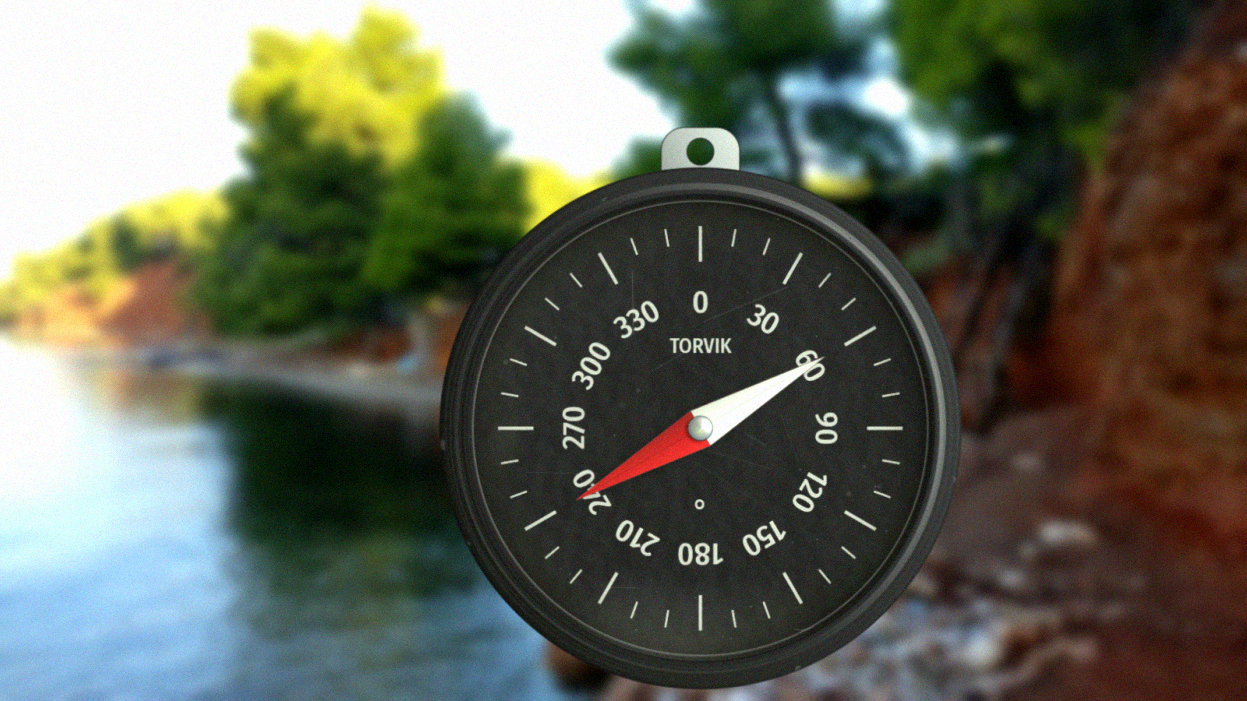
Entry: 240; °
